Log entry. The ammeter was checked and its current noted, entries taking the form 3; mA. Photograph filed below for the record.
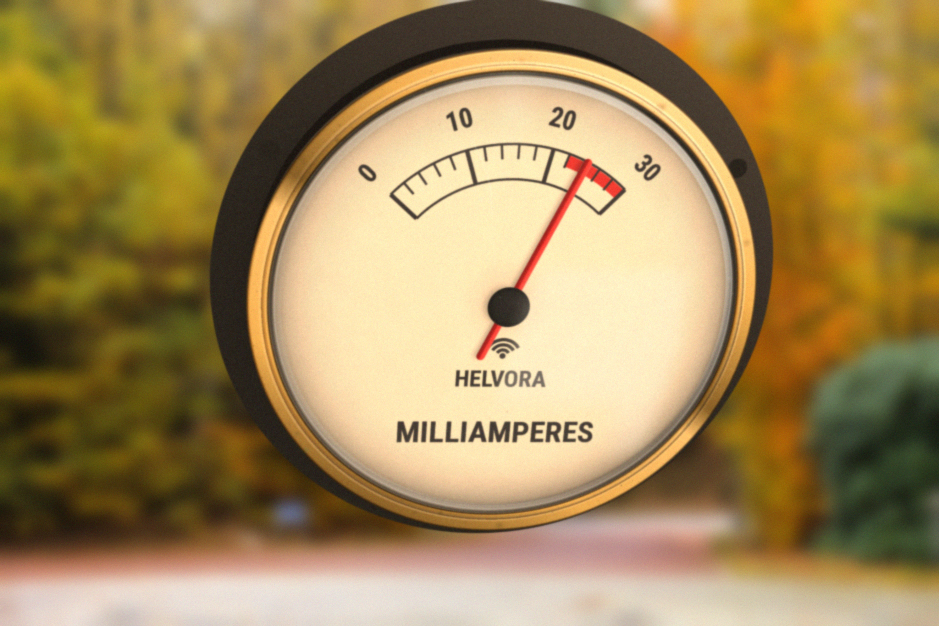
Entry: 24; mA
